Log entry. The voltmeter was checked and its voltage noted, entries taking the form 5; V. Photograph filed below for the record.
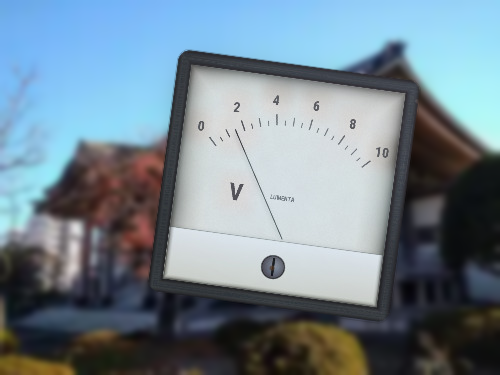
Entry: 1.5; V
